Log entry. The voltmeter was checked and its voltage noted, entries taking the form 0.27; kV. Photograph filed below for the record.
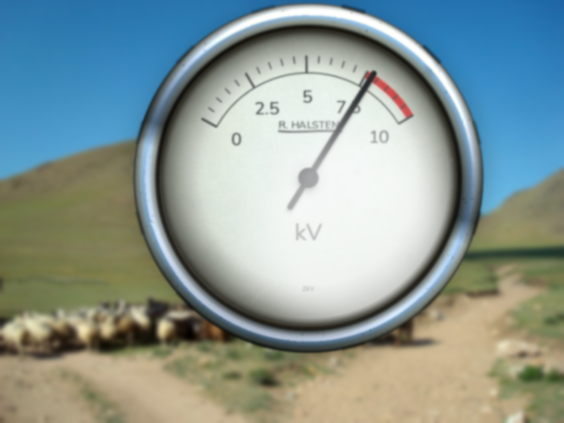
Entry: 7.75; kV
